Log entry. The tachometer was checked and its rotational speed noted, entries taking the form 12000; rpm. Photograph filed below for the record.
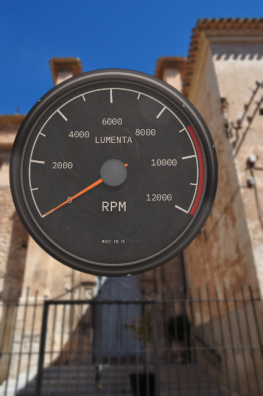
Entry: 0; rpm
